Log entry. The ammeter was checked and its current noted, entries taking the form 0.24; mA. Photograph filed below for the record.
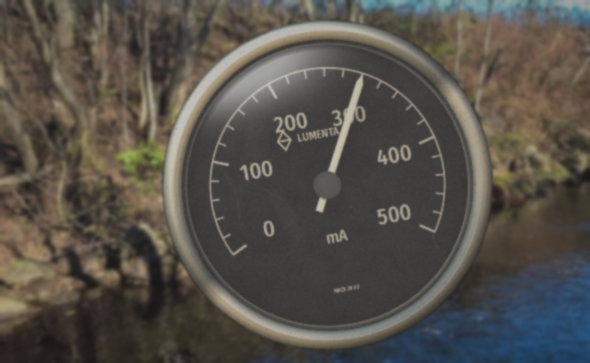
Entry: 300; mA
